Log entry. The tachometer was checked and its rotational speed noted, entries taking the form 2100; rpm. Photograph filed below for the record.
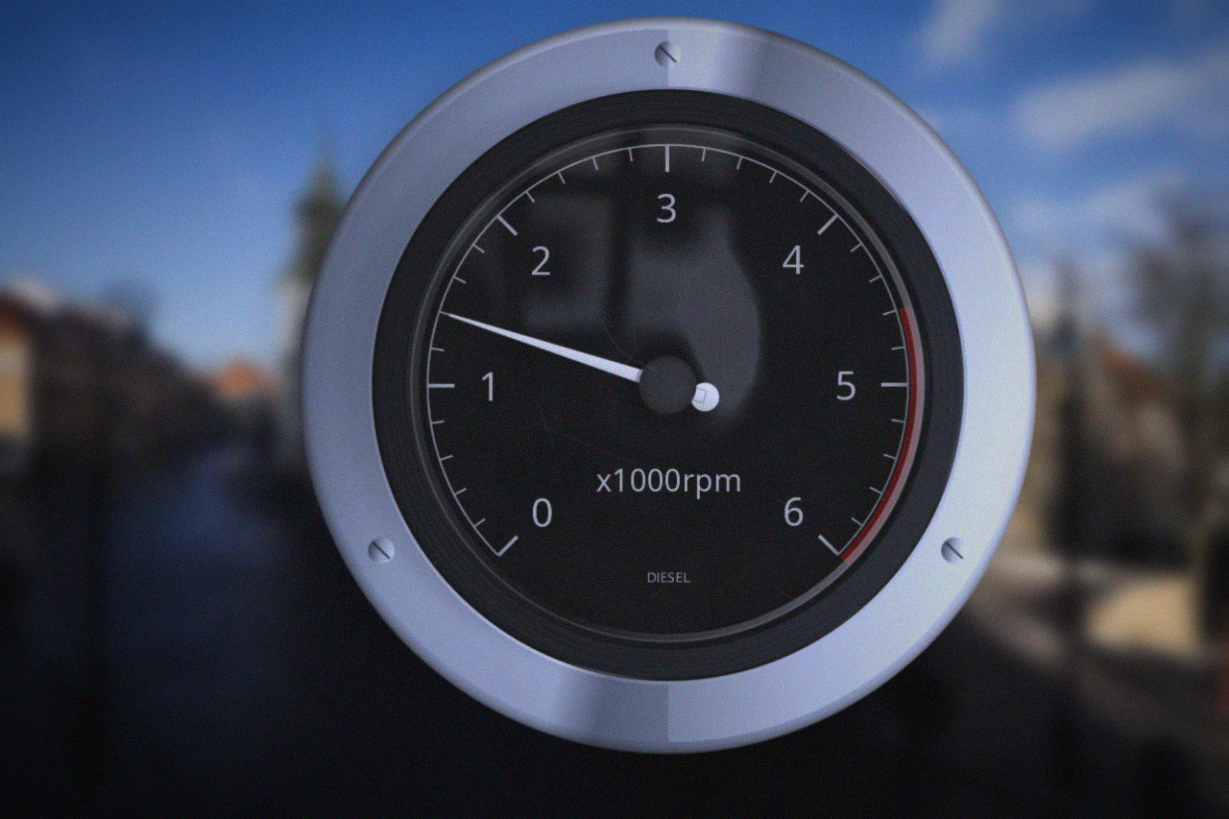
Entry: 1400; rpm
